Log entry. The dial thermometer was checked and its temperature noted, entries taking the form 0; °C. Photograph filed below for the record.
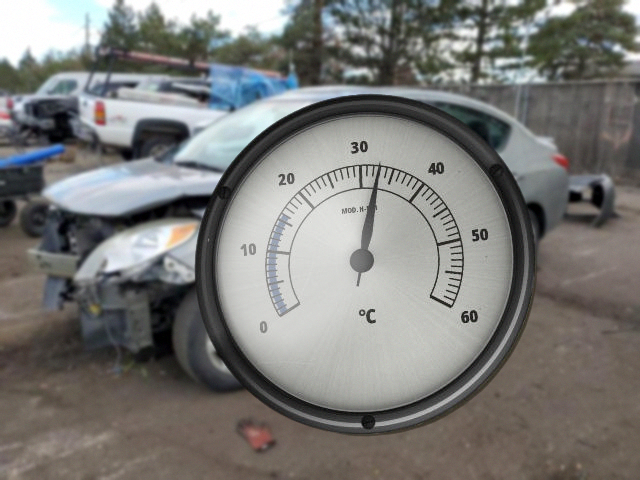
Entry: 33; °C
